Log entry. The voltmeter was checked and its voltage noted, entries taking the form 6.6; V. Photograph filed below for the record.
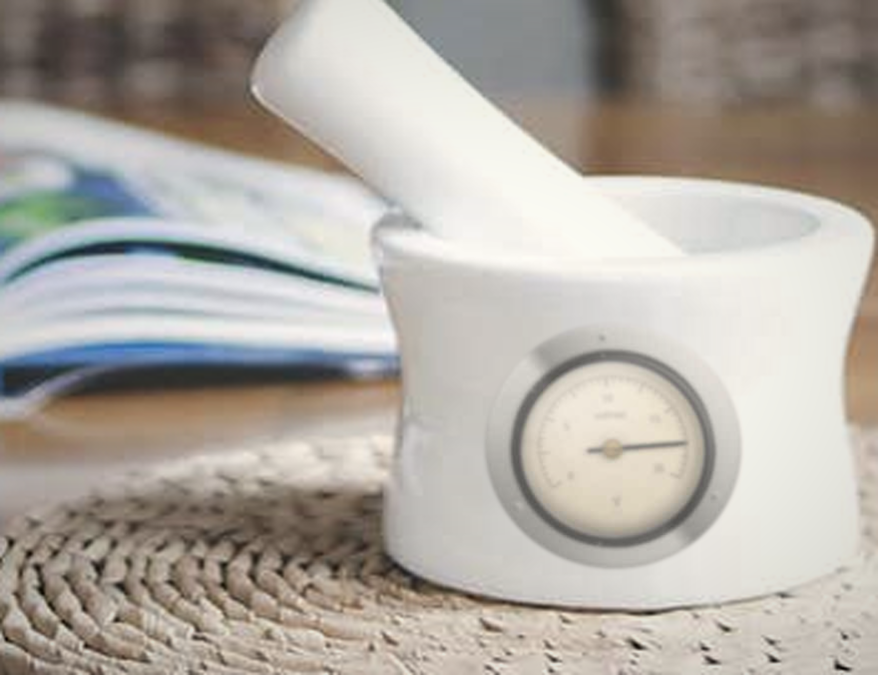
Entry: 17.5; V
